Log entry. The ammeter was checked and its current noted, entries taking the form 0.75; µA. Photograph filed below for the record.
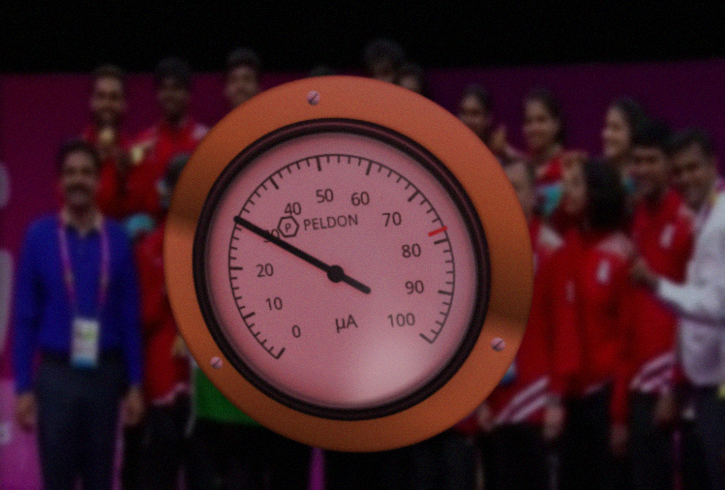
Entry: 30; µA
